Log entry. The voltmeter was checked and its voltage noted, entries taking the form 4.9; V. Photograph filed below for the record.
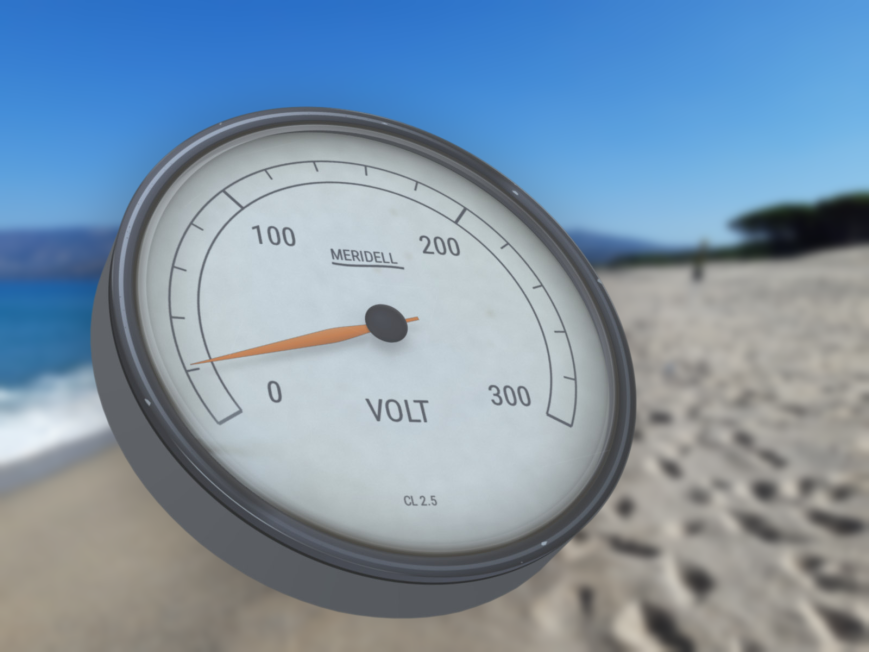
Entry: 20; V
